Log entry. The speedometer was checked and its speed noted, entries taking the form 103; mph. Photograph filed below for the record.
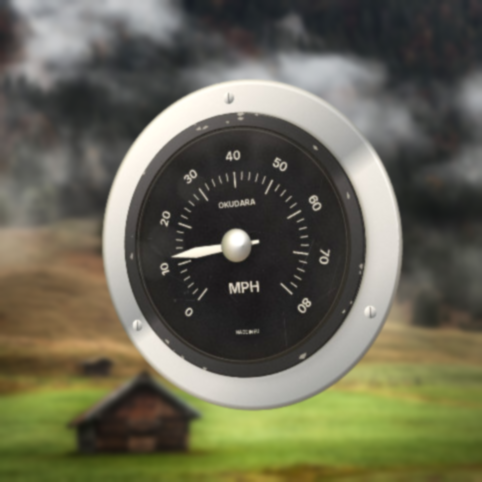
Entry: 12; mph
